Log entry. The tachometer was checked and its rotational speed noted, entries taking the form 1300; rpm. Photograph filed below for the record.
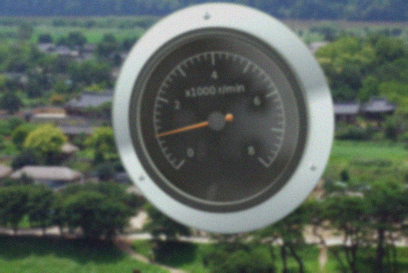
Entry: 1000; rpm
